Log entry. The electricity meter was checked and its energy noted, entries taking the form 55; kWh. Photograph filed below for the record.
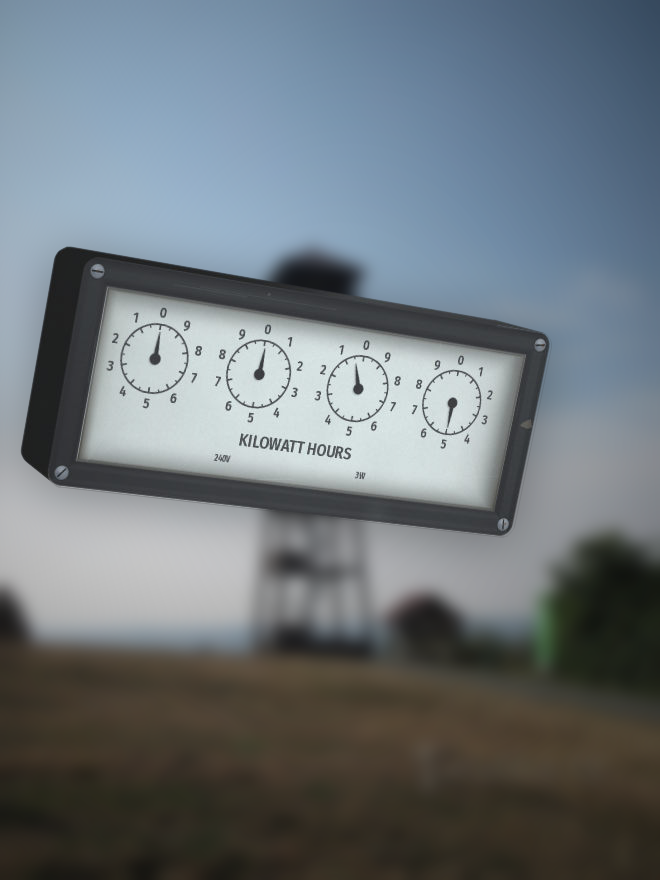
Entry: 5; kWh
